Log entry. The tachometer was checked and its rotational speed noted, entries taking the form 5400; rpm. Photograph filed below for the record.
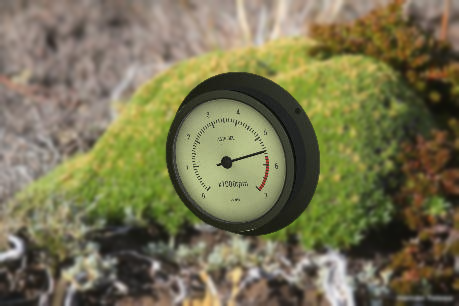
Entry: 5500; rpm
